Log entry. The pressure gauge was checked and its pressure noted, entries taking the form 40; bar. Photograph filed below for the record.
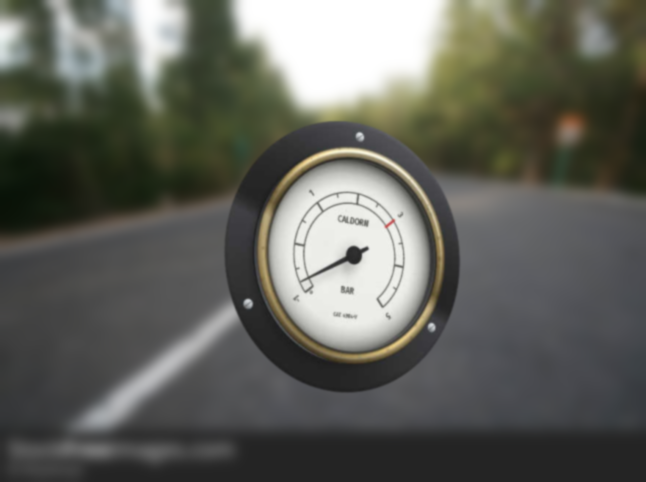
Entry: -0.75; bar
